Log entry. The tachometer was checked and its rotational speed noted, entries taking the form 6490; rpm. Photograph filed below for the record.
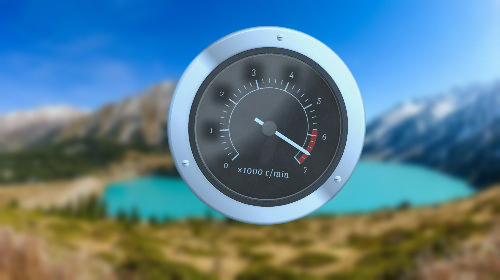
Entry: 6600; rpm
